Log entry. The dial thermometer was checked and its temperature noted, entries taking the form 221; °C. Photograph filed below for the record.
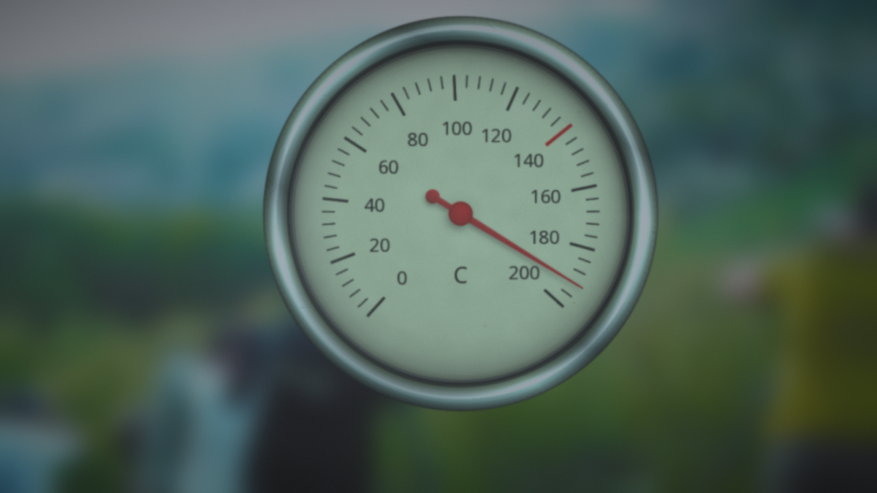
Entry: 192; °C
